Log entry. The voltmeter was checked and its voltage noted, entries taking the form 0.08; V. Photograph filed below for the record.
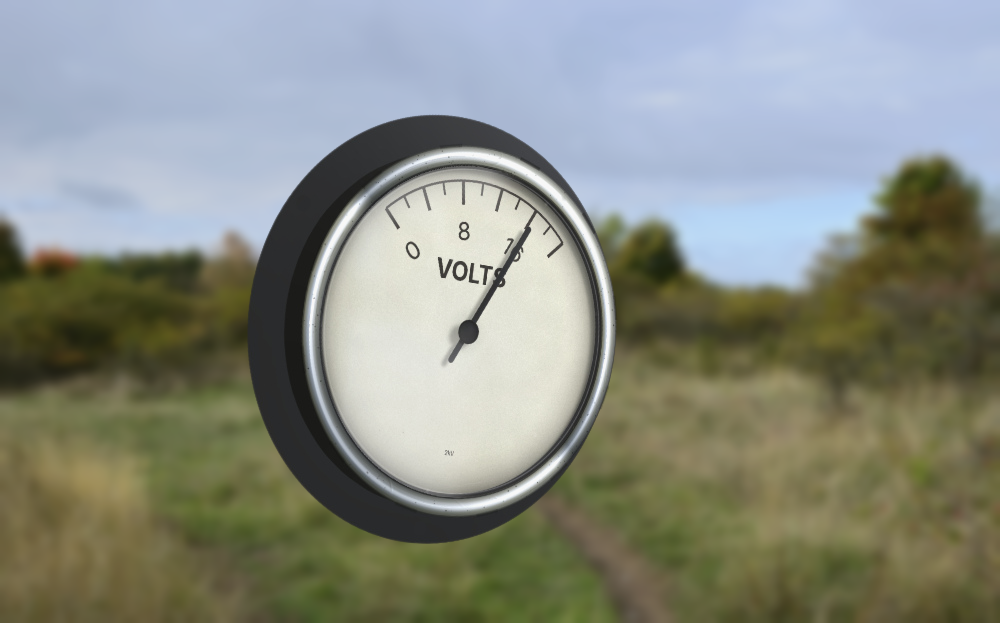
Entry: 16; V
